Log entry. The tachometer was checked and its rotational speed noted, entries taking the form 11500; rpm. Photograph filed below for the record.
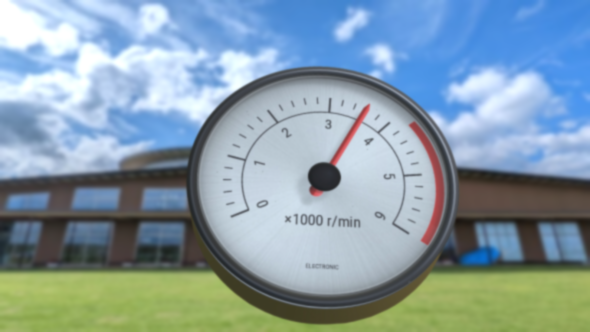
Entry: 3600; rpm
